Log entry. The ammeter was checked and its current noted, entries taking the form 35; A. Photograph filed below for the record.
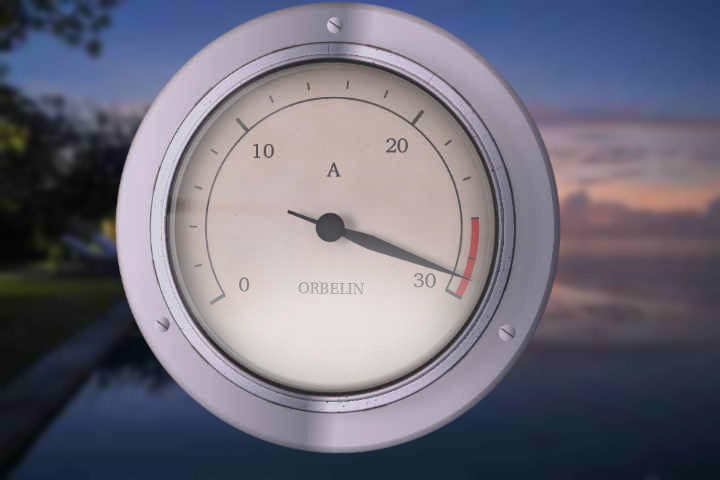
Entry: 29; A
